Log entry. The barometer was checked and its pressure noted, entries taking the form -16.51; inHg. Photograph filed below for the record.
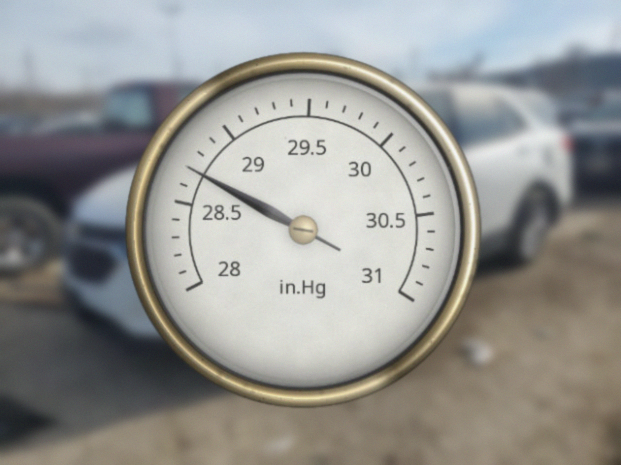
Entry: 28.7; inHg
